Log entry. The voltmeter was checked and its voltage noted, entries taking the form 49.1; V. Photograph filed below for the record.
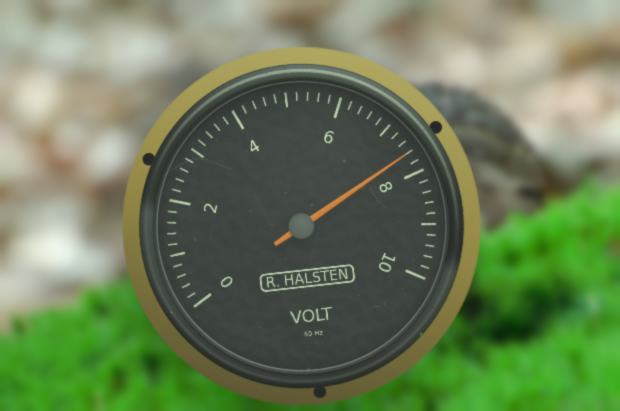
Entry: 7.6; V
